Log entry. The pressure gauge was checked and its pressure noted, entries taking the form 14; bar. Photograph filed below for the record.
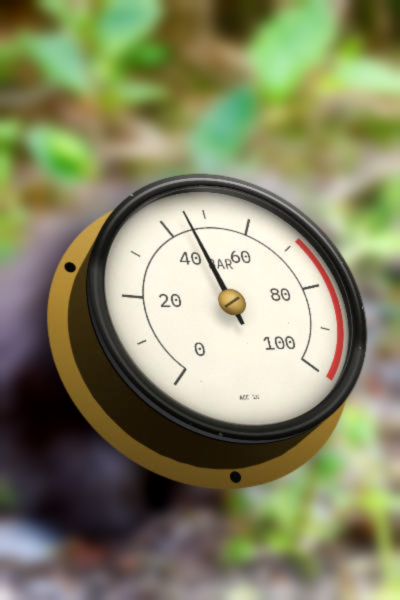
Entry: 45; bar
